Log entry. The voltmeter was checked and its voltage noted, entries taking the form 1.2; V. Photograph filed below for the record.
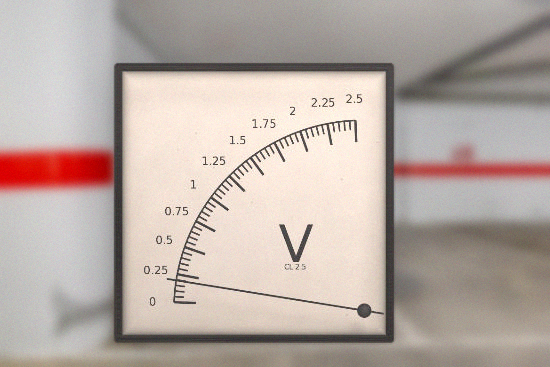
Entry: 0.2; V
